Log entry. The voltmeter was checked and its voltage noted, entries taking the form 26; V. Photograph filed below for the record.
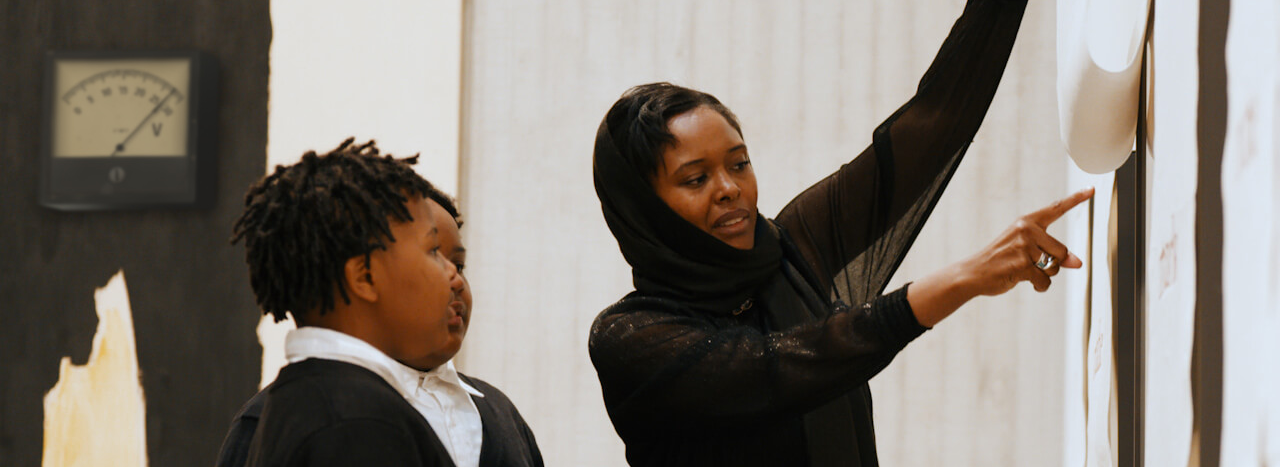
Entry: 27.5; V
